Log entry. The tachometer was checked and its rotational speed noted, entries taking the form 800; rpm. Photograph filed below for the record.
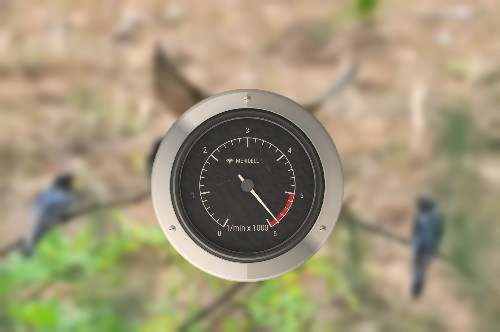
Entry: 5800; rpm
